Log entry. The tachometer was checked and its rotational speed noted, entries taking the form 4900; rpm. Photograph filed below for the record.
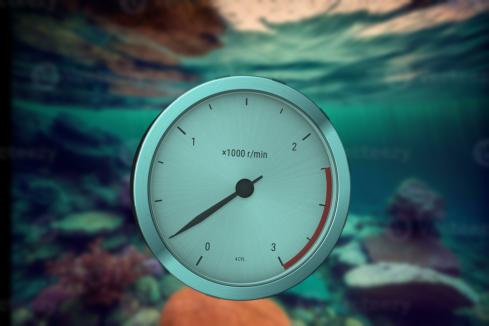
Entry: 250; rpm
